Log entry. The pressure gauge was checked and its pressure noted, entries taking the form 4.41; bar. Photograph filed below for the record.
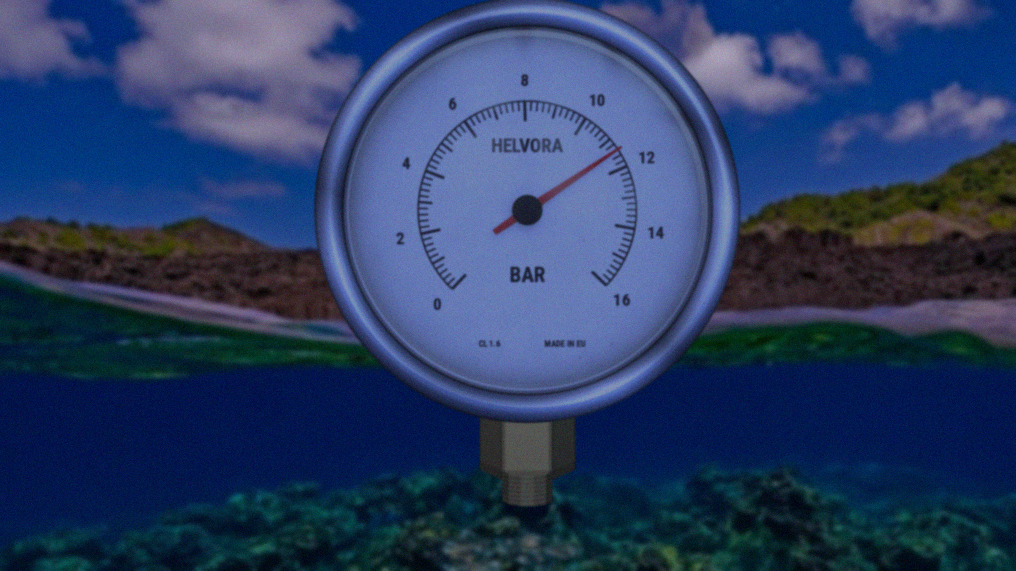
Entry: 11.4; bar
